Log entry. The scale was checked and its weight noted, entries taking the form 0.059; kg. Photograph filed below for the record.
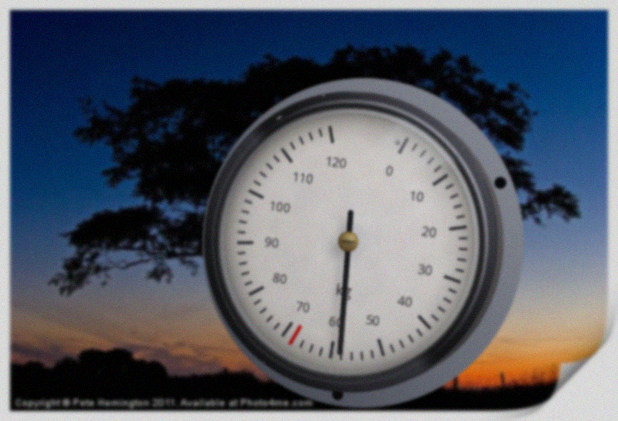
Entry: 58; kg
